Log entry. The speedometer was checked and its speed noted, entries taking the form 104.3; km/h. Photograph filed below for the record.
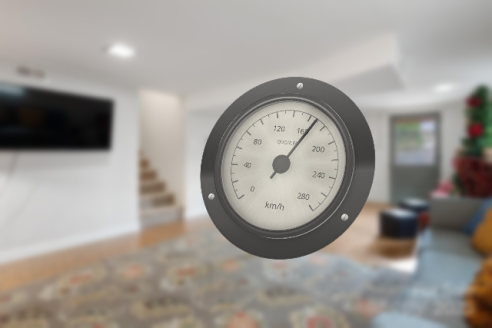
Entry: 170; km/h
